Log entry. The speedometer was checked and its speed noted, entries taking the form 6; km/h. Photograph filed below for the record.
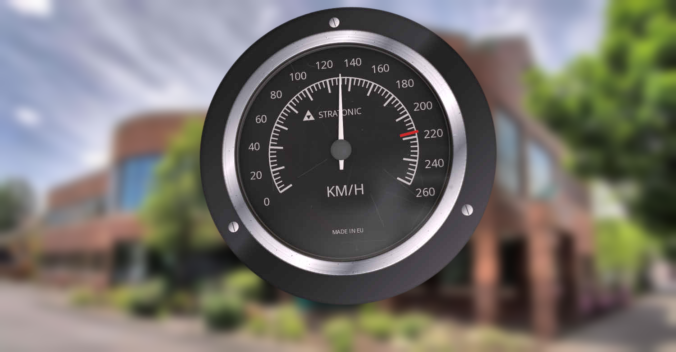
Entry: 132; km/h
